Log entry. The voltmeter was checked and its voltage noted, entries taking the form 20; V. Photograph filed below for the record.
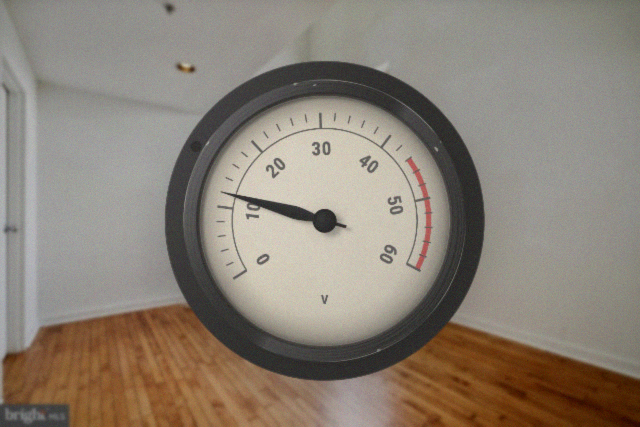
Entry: 12; V
